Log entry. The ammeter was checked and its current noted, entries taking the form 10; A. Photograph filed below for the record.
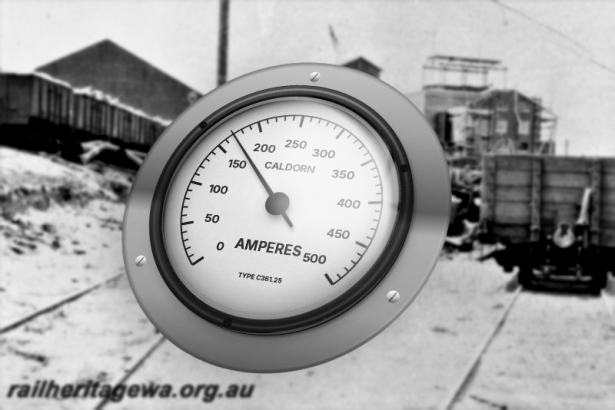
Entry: 170; A
